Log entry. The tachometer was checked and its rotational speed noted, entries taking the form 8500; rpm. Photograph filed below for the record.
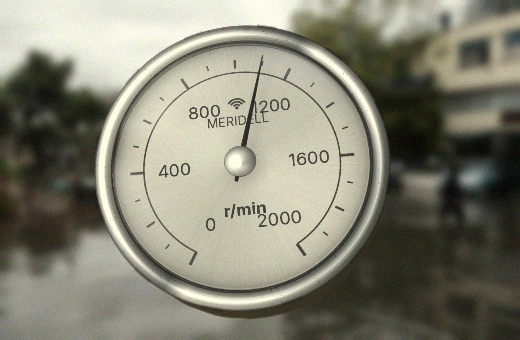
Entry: 1100; rpm
